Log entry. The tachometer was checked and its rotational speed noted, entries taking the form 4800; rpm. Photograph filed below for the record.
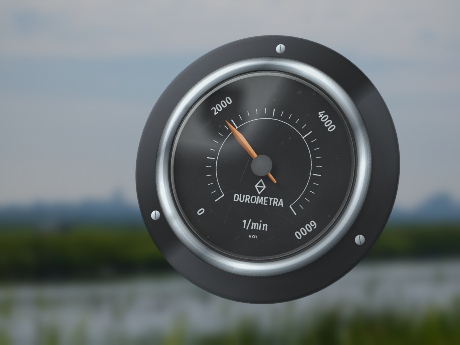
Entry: 1900; rpm
